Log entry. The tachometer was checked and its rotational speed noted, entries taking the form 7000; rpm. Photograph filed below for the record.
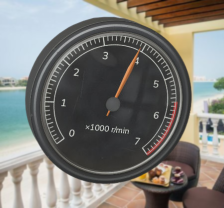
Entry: 3900; rpm
